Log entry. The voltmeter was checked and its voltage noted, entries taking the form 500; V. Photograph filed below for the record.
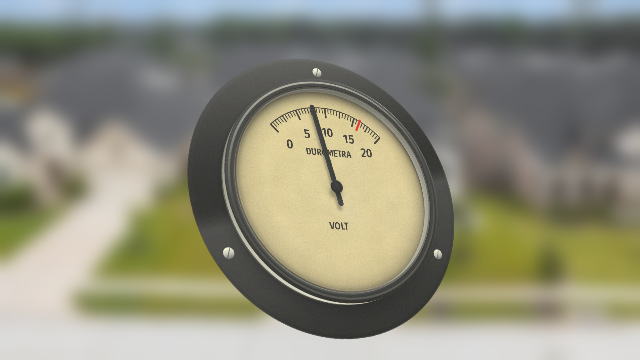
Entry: 7.5; V
